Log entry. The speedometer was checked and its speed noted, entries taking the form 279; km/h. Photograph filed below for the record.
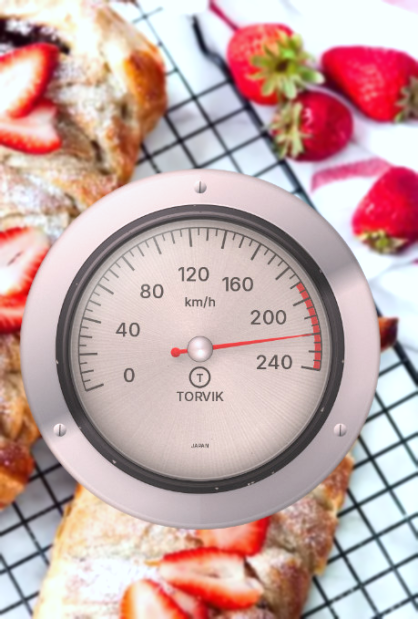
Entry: 220; km/h
